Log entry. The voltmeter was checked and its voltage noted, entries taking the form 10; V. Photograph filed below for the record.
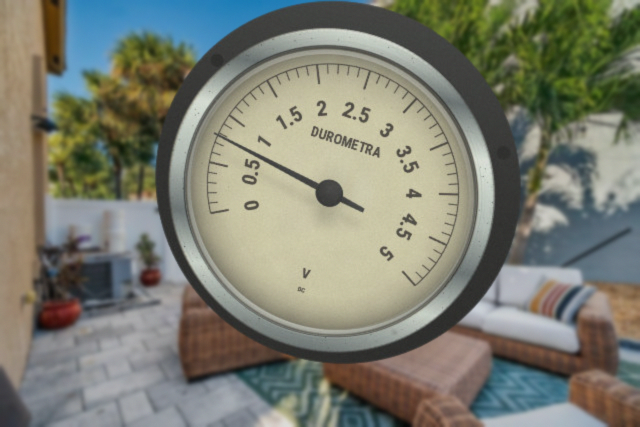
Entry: 0.8; V
